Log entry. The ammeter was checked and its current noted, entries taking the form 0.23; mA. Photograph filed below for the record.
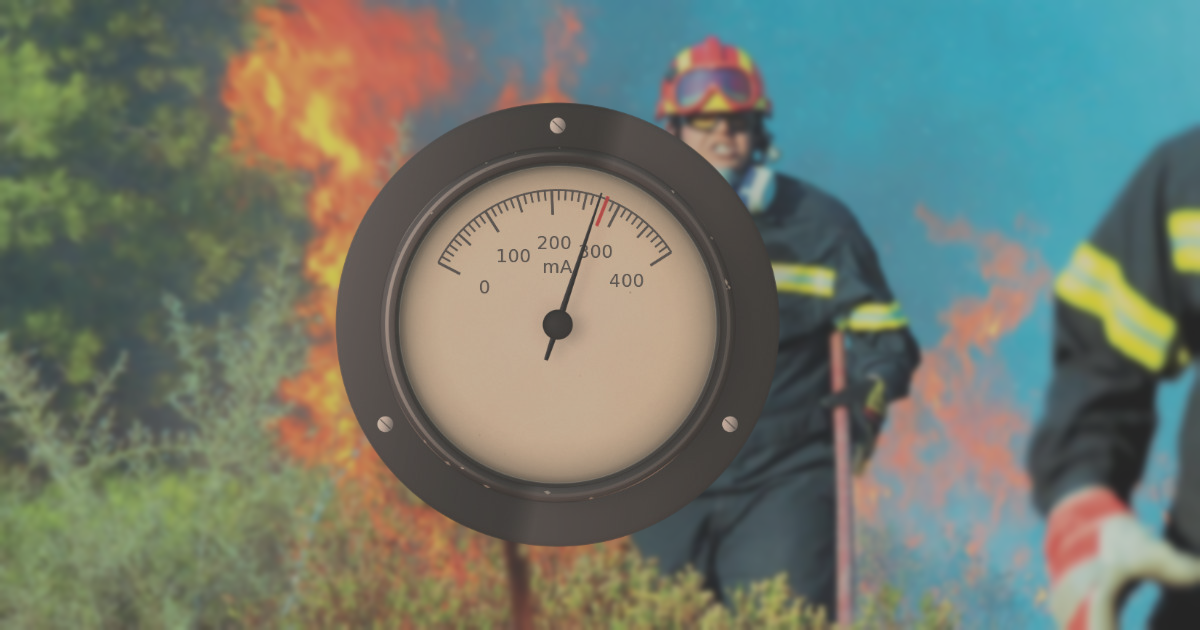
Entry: 270; mA
